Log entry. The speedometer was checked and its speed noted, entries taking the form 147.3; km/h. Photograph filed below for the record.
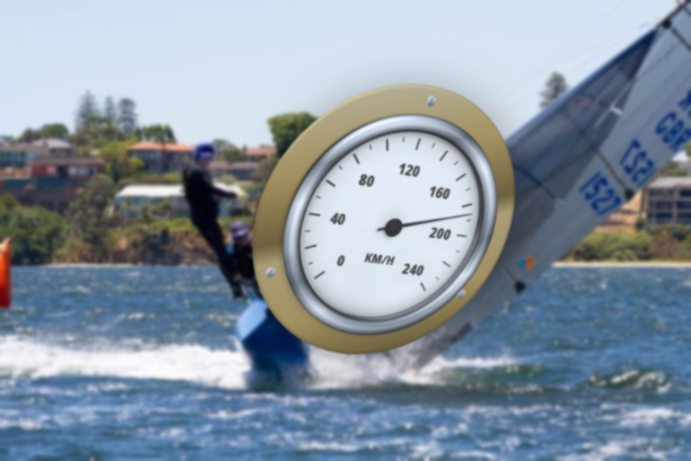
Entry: 185; km/h
